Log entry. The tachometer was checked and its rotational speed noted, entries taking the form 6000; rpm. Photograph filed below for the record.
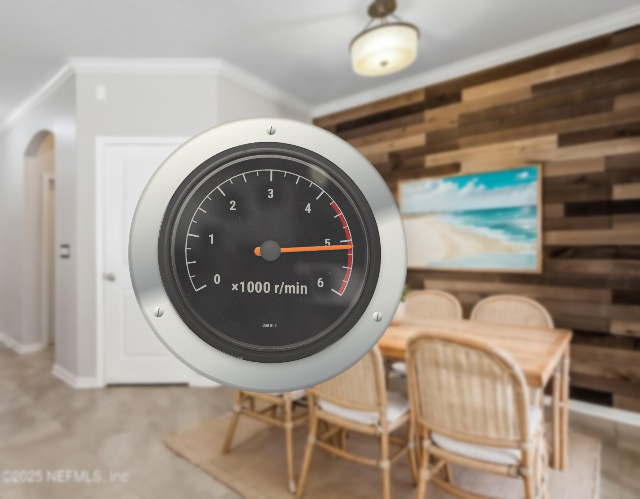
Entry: 5125; rpm
